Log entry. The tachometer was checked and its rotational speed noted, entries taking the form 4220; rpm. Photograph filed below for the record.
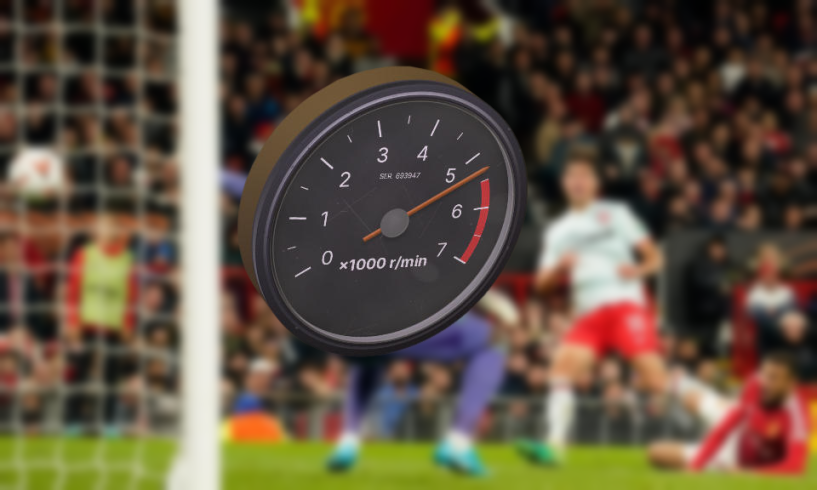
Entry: 5250; rpm
